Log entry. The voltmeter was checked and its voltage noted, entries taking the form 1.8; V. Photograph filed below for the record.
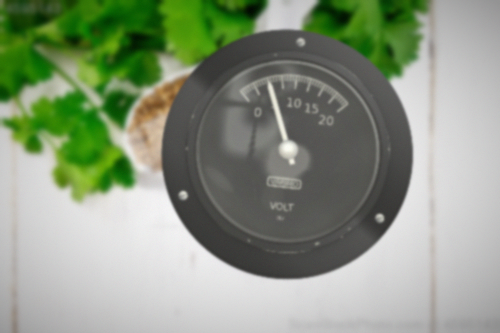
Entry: 5; V
